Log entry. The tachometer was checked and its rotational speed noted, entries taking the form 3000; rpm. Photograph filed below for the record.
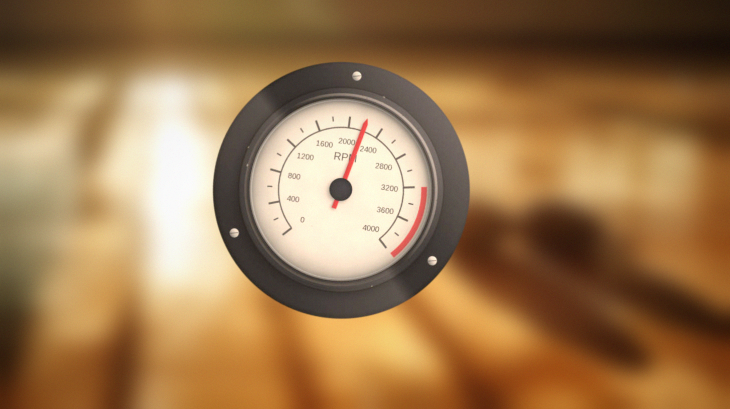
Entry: 2200; rpm
